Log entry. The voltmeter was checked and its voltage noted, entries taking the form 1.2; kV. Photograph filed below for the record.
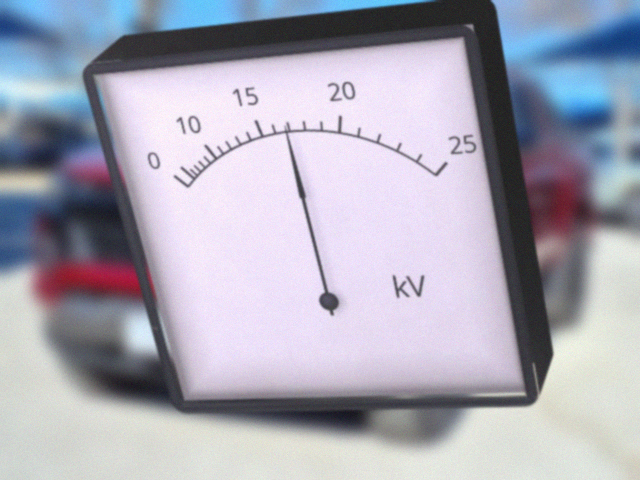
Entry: 17; kV
